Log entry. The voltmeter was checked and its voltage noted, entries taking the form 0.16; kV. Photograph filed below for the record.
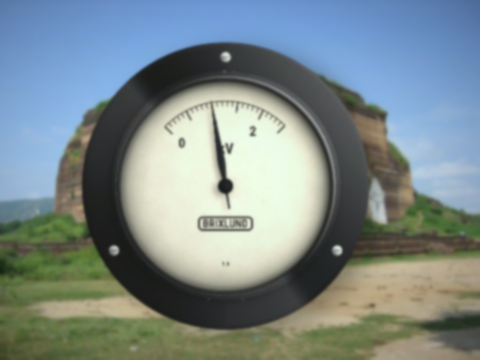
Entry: 1; kV
